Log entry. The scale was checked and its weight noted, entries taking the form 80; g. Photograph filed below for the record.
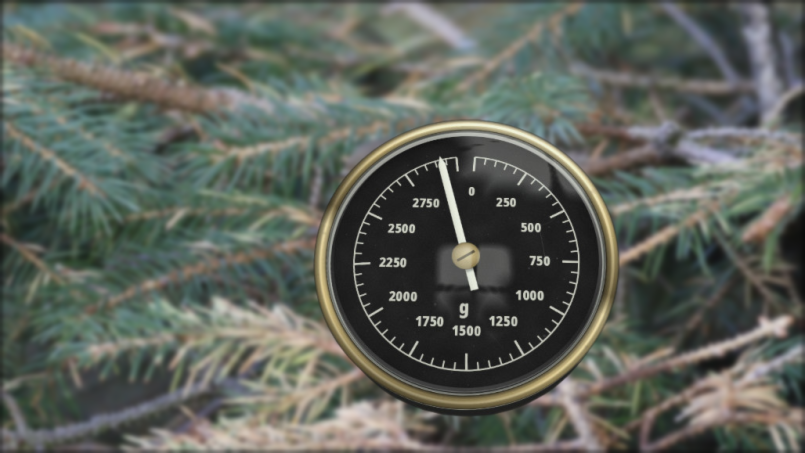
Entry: 2925; g
